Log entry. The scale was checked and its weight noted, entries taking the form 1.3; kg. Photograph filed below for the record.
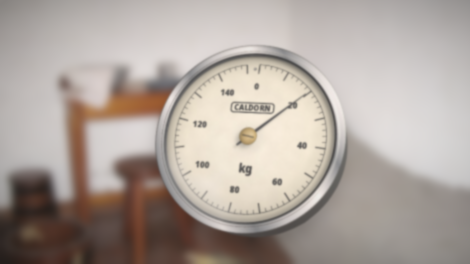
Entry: 20; kg
